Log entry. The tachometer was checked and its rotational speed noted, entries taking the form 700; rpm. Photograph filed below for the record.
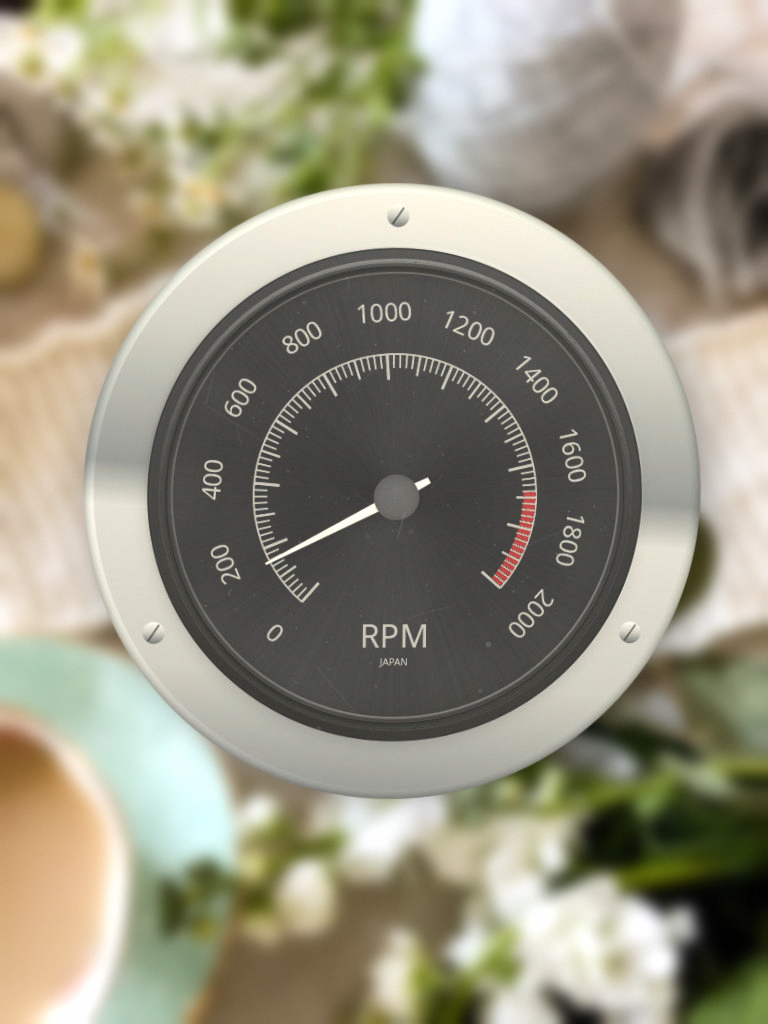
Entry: 160; rpm
